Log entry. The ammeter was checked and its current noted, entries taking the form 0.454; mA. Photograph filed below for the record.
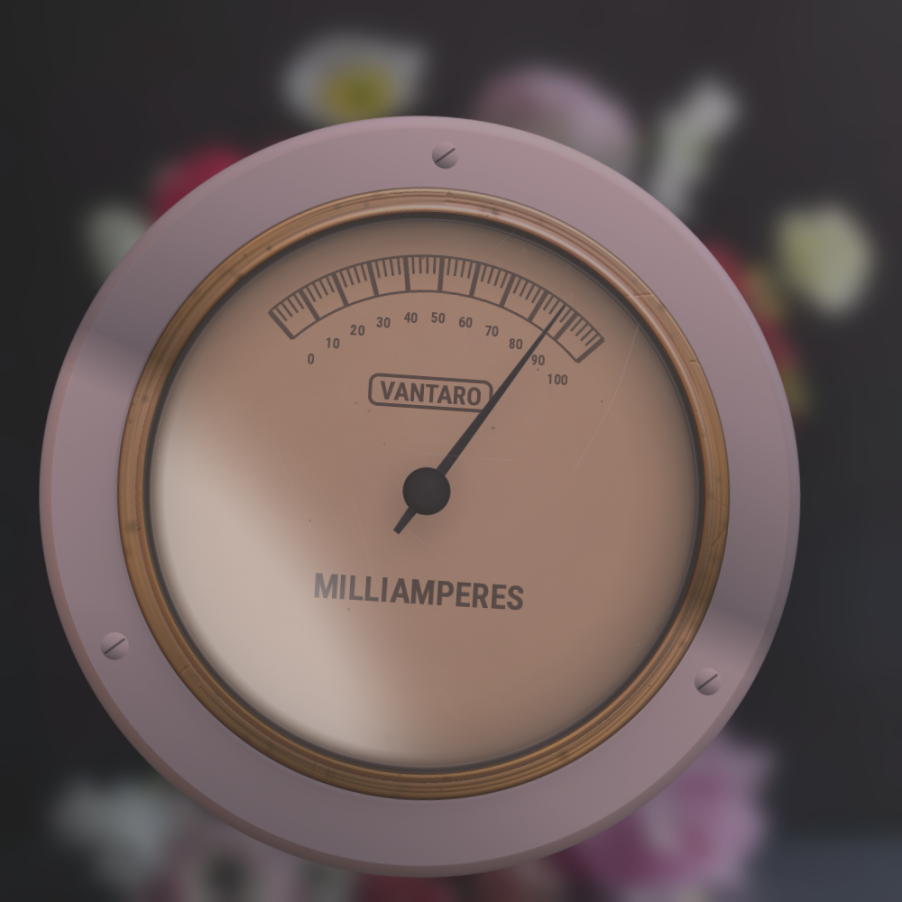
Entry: 86; mA
